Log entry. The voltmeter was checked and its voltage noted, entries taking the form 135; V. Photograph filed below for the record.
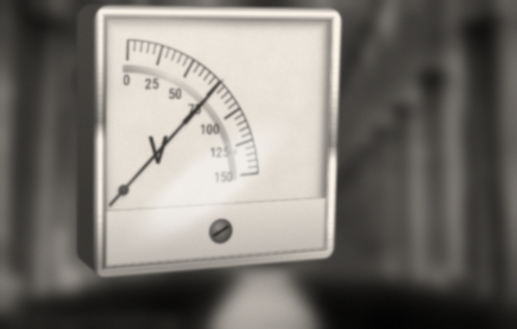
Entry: 75; V
